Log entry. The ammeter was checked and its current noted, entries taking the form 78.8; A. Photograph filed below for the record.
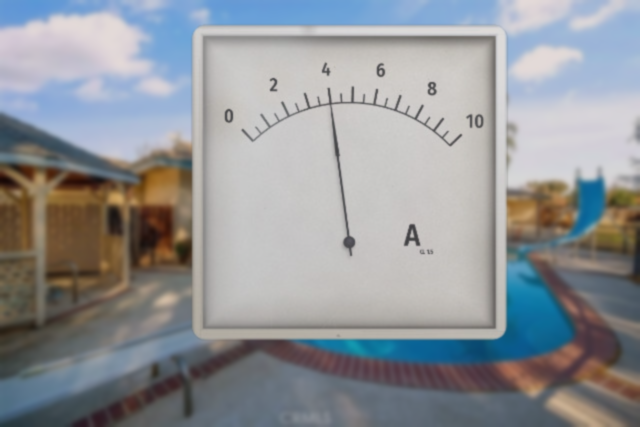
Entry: 4; A
